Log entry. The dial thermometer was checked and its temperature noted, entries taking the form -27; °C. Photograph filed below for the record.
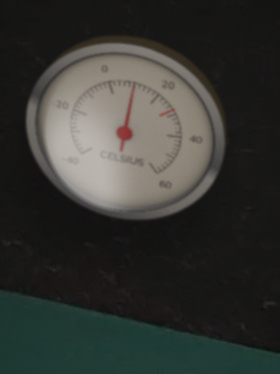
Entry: 10; °C
